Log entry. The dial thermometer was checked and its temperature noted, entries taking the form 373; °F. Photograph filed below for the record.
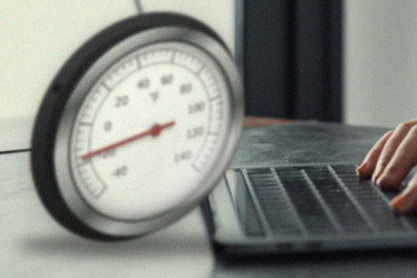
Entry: -16; °F
